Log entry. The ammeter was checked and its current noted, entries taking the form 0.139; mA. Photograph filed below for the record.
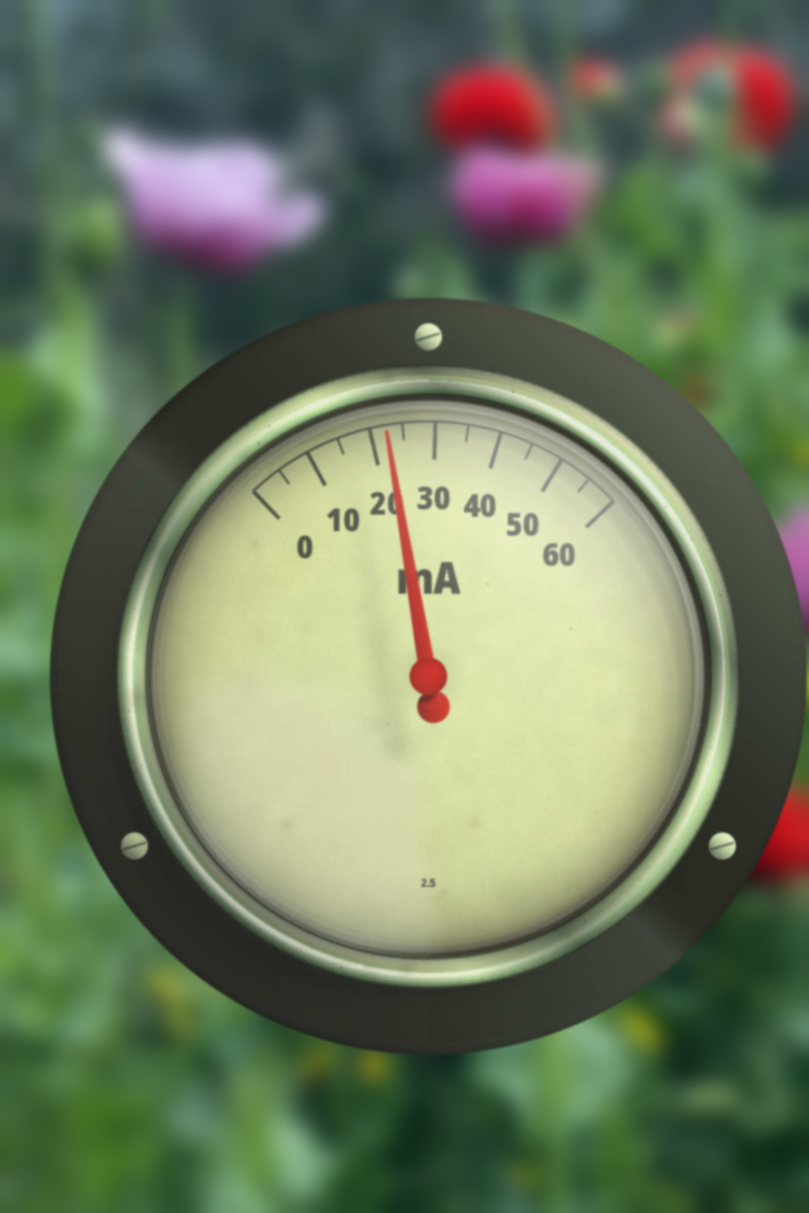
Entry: 22.5; mA
